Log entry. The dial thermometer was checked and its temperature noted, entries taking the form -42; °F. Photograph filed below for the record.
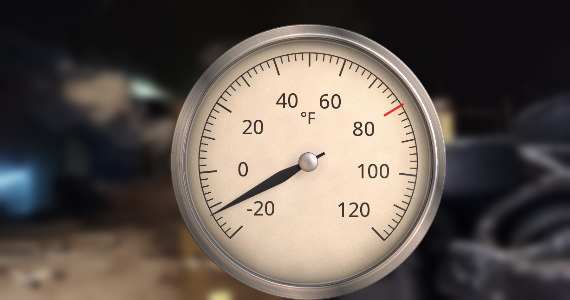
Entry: -12; °F
